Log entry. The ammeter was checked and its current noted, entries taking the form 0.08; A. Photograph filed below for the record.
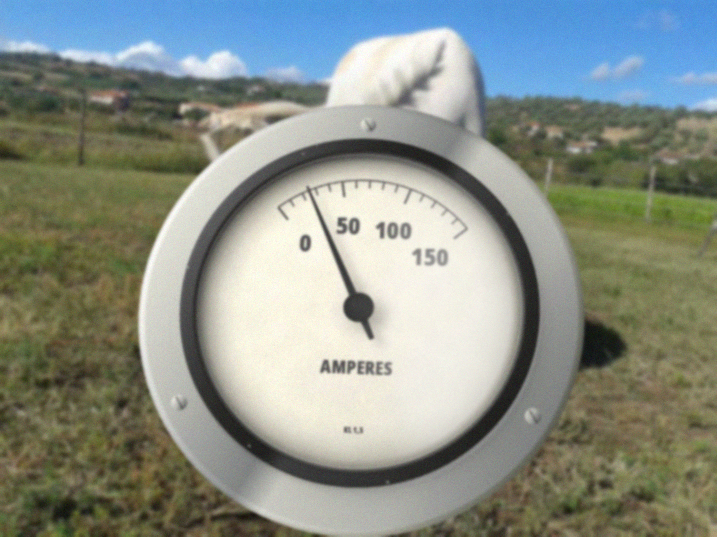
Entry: 25; A
